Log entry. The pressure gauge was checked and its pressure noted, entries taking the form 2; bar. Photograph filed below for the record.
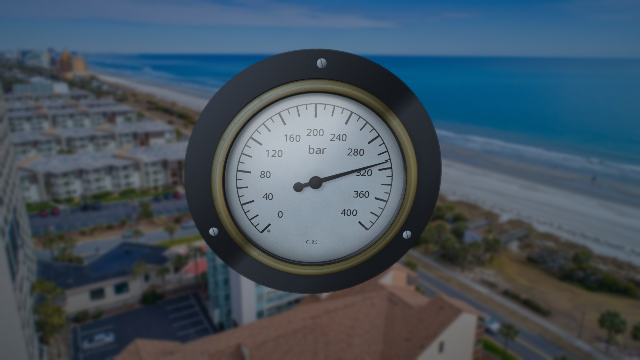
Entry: 310; bar
